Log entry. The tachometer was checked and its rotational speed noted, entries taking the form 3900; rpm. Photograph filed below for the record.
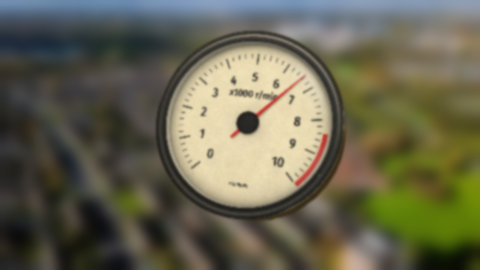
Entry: 6600; rpm
